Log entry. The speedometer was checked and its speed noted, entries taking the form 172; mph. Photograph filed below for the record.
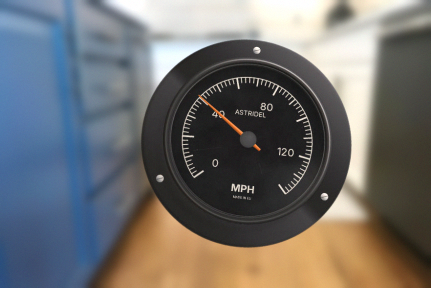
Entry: 40; mph
